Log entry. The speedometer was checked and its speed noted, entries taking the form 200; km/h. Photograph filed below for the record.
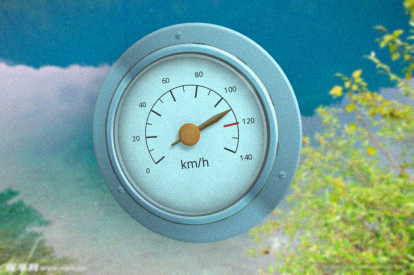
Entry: 110; km/h
